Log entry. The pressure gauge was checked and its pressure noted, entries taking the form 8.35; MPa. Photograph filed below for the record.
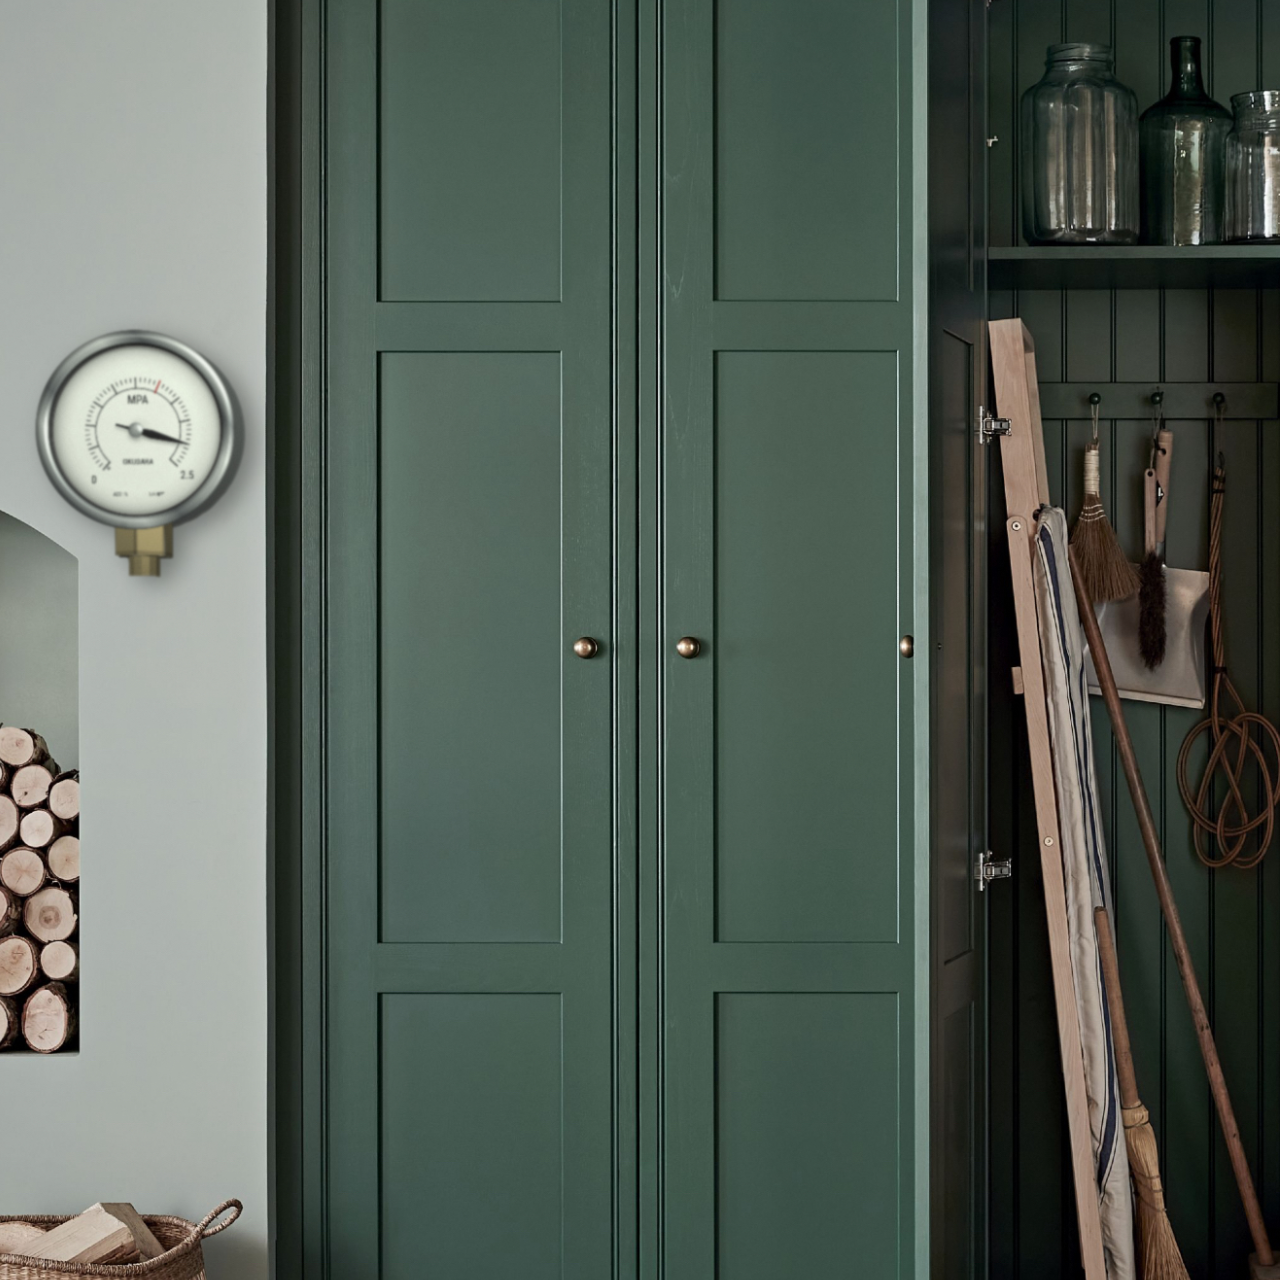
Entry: 2.25; MPa
